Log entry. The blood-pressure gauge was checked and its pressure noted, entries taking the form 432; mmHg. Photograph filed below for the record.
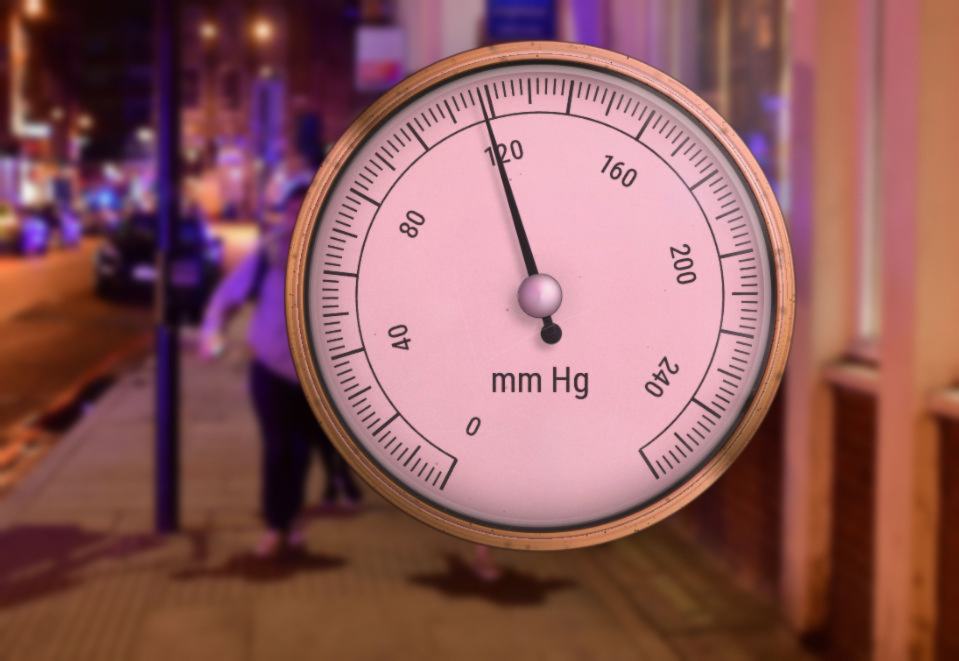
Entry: 118; mmHg
